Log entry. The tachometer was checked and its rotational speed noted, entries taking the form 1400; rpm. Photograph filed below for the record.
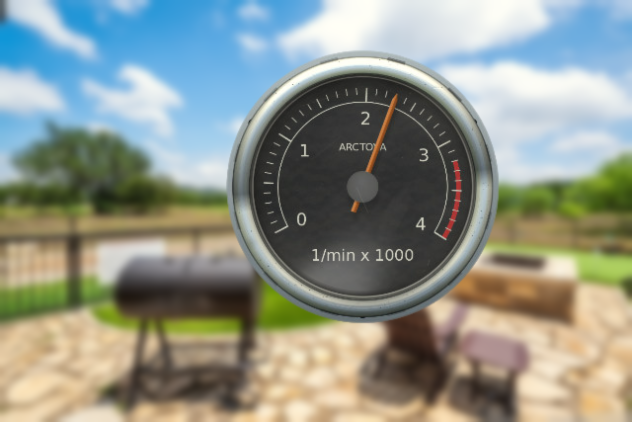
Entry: 2300; rpm
